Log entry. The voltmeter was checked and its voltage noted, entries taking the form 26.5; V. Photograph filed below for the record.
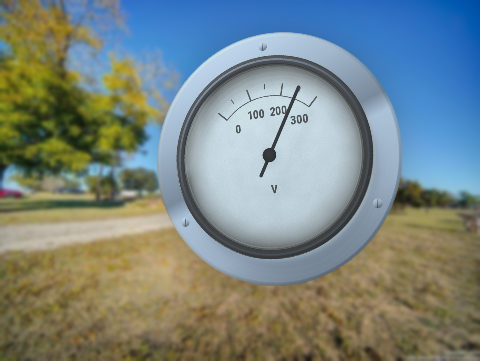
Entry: 250; V
